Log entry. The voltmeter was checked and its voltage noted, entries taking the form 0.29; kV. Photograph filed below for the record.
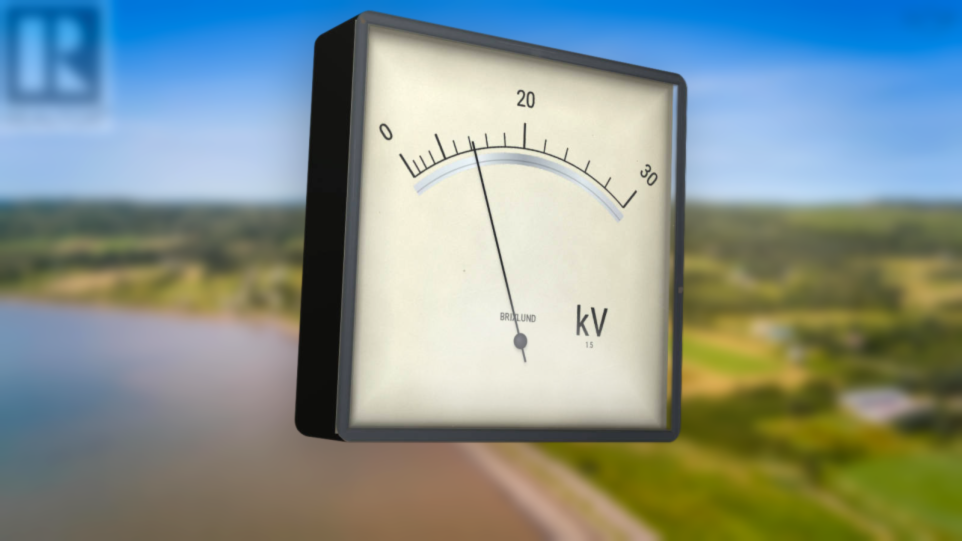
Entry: 14; kV
